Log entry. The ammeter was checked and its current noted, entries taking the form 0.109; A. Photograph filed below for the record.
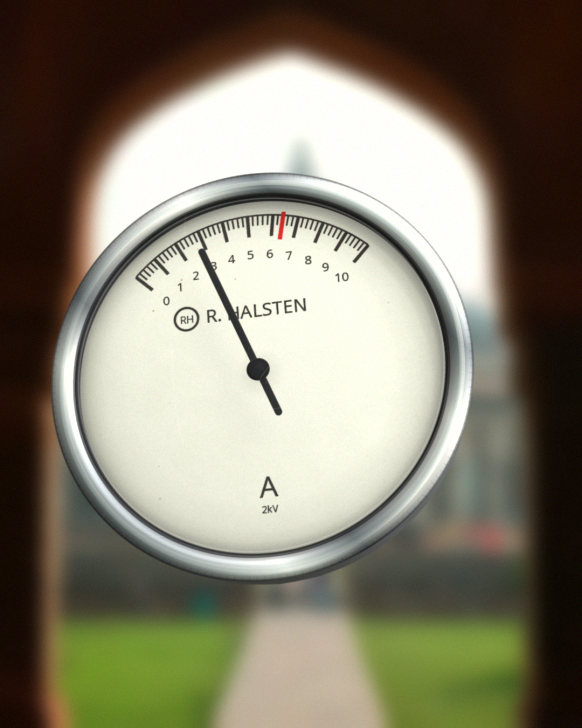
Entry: 2.8; A
